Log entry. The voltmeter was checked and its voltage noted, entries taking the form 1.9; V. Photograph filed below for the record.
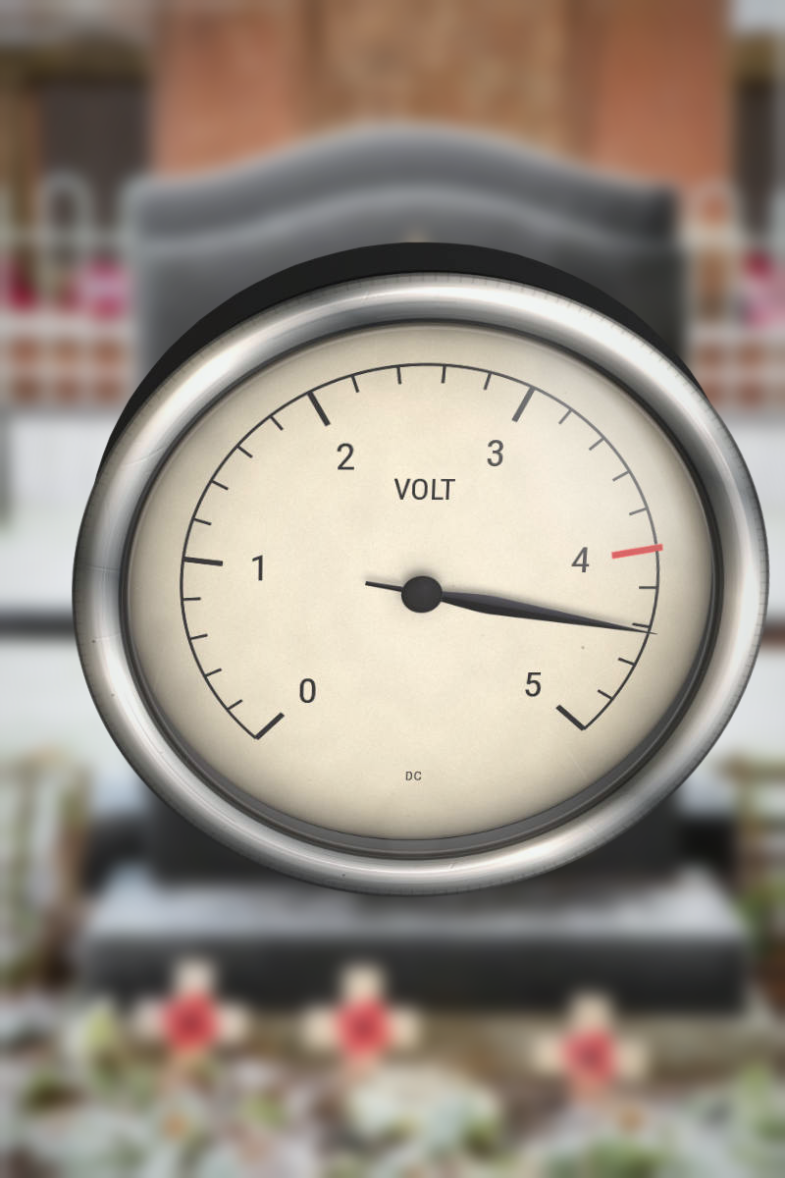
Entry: 4.4; V
